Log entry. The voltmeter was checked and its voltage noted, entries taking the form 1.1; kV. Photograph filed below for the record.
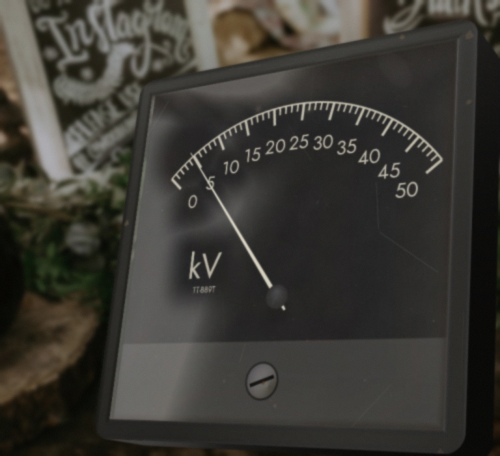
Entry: 5; kV
